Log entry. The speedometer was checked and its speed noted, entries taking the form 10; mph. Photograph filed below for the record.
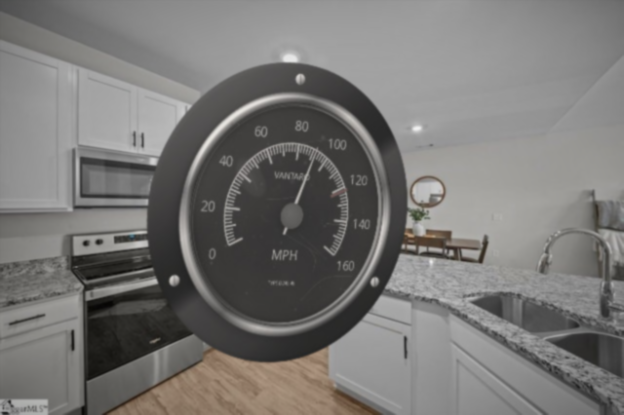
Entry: 90; mph
